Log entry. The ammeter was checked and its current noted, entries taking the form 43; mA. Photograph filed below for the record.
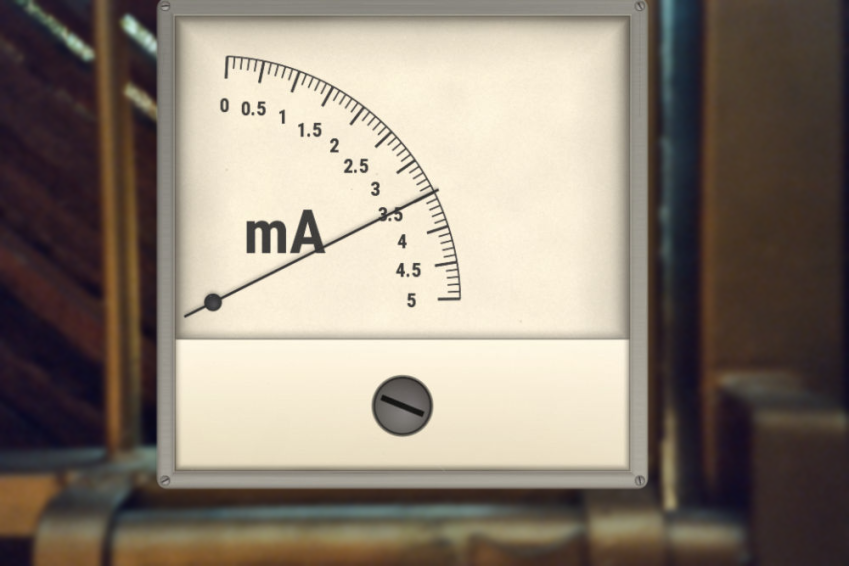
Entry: 3.5; mA
